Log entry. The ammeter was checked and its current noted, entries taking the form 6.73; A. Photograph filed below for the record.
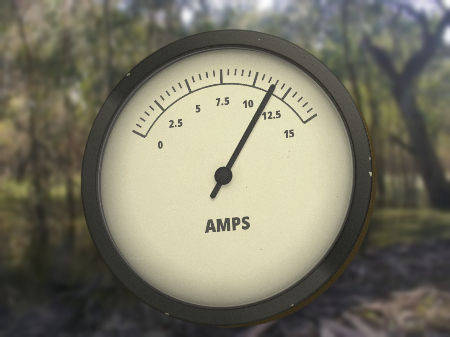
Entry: 11.5; A
